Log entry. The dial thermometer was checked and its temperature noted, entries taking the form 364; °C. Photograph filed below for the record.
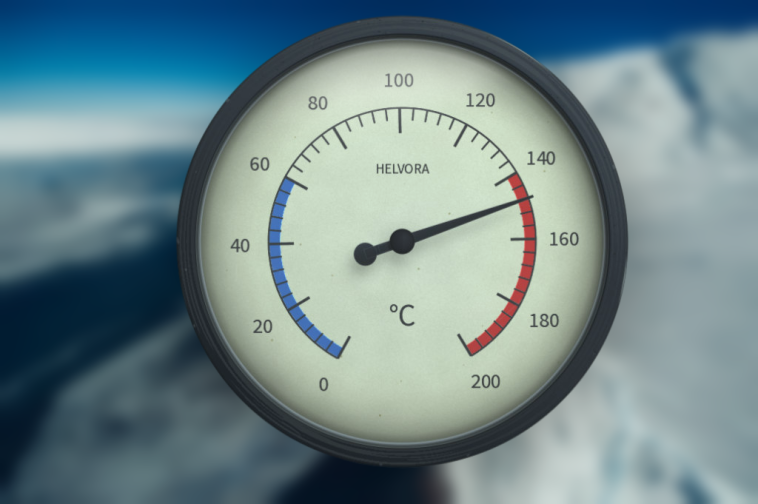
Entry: 148; °C
